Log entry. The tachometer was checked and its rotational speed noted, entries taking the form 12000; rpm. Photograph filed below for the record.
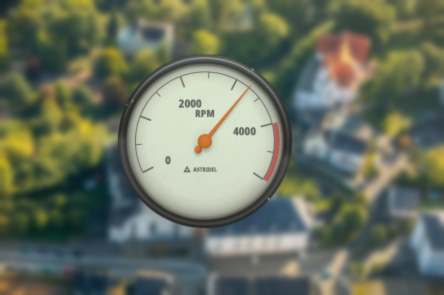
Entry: 3250; rpm
